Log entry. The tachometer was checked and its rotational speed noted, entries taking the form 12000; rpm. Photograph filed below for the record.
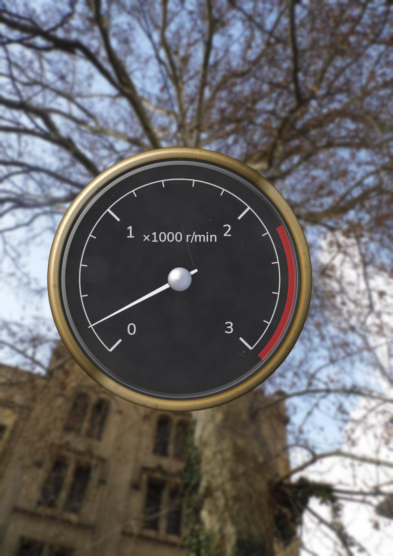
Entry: 200; rpm
